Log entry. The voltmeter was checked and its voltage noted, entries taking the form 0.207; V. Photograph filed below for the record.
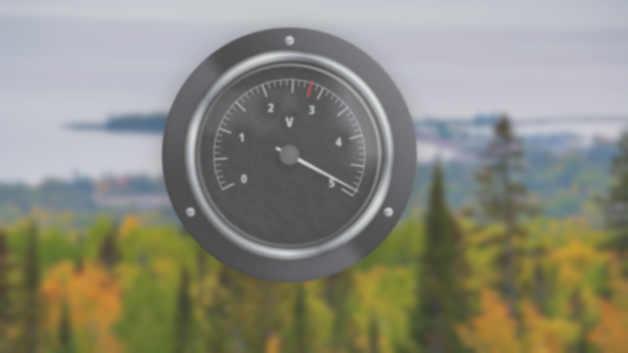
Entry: 4.9; V
